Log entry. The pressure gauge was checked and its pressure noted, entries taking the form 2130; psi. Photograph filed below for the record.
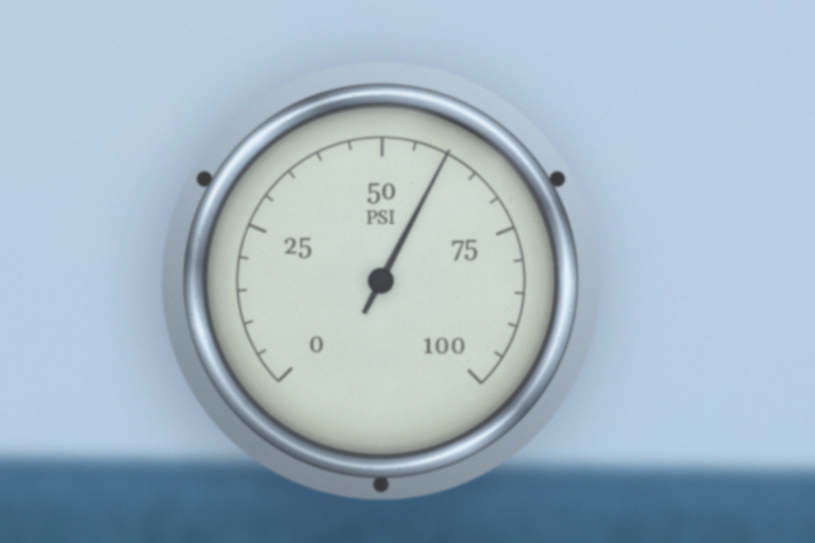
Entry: 60; psi
